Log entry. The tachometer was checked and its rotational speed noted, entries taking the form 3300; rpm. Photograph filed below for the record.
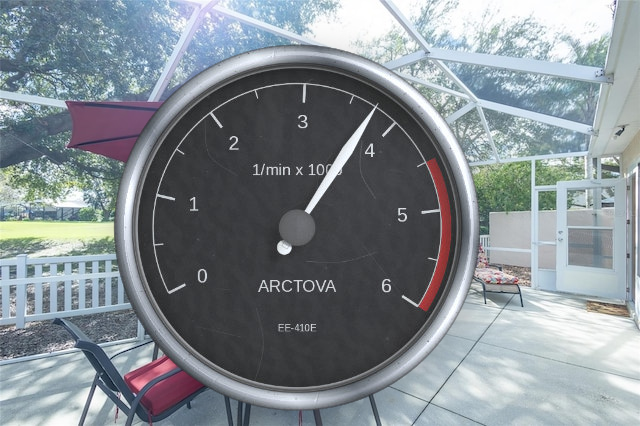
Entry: 3750; rpm
